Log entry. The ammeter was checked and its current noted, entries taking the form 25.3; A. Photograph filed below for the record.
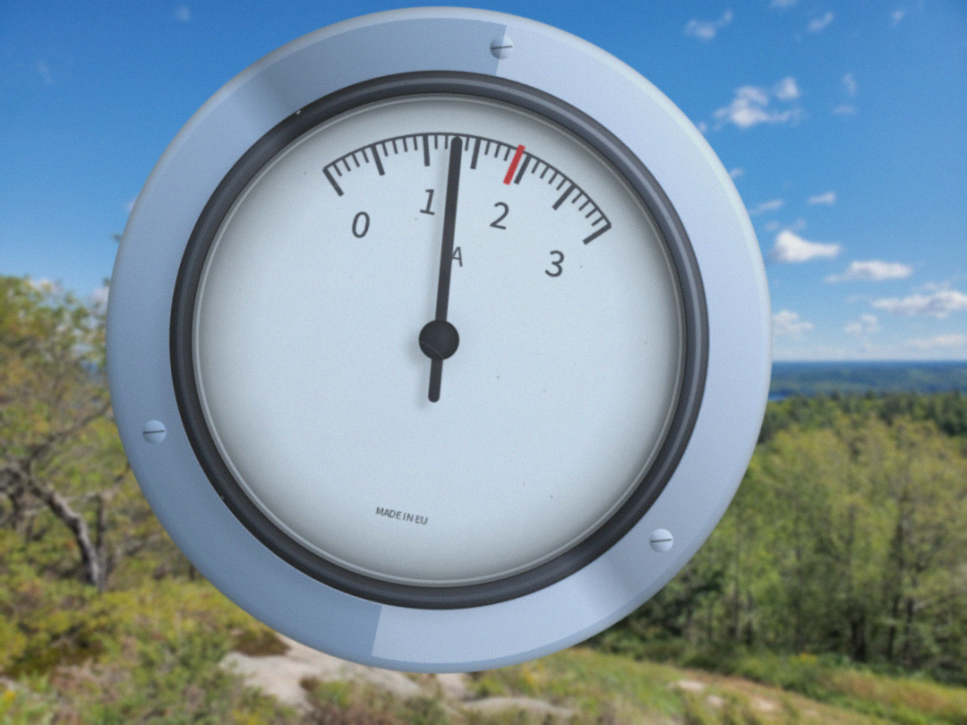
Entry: 1.3; A
